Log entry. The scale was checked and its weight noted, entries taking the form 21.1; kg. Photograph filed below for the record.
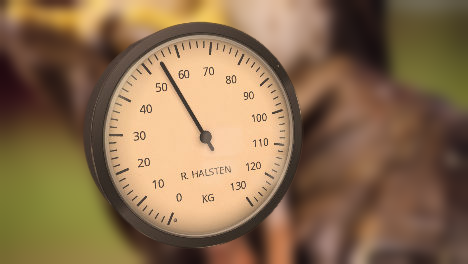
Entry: 54; kg
